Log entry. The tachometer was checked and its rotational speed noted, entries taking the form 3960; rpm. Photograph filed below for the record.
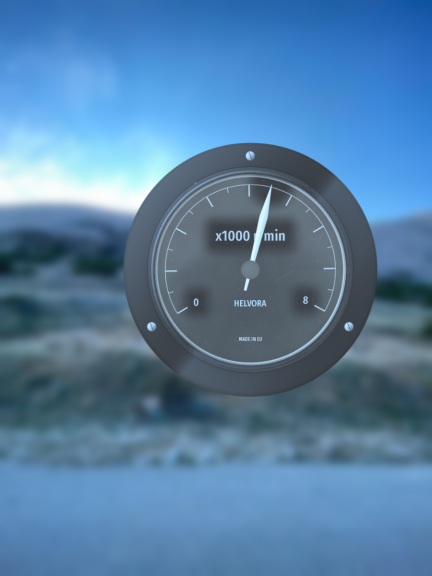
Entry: 4500; rpm
